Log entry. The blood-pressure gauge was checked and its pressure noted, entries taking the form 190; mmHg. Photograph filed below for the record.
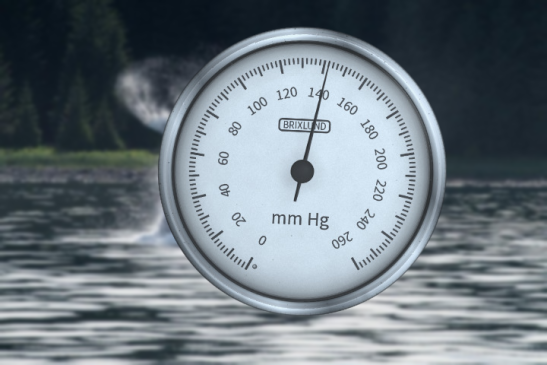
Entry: 142; mmHg
